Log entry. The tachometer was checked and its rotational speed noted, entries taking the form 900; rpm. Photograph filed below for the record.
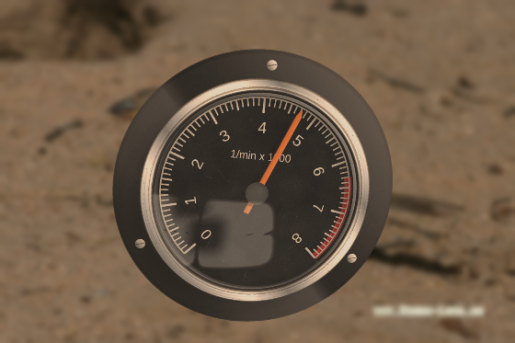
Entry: 4700; rpm
